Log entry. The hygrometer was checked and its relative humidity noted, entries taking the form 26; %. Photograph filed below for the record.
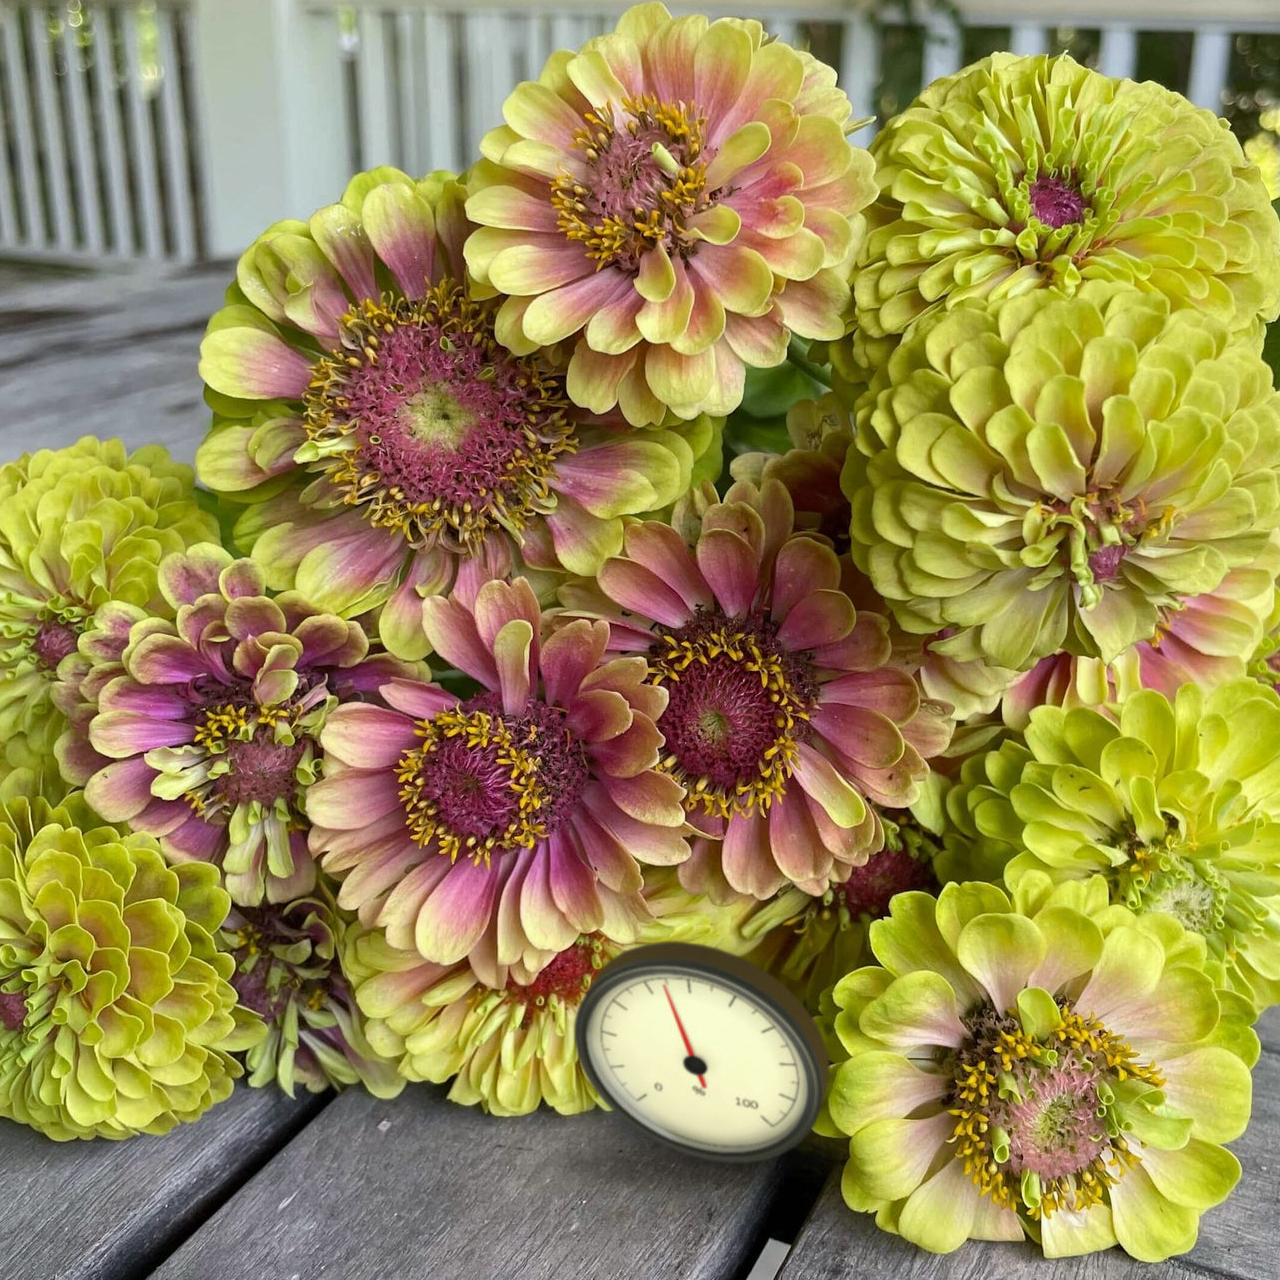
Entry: 45; %
